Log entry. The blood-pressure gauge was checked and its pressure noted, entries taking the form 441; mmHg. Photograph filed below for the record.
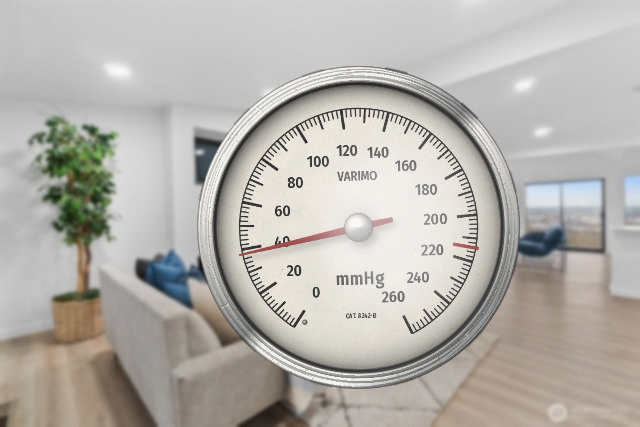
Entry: 38; mmHg
